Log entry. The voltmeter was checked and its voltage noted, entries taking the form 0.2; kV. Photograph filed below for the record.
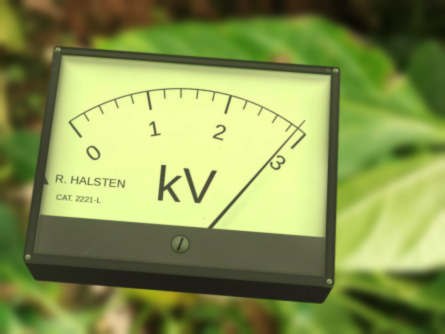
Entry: 2.9; kV
